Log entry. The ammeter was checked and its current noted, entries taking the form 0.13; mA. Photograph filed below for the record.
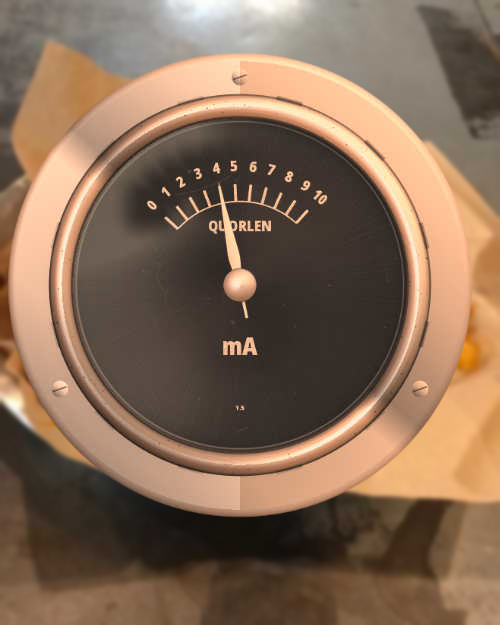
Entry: 4; mA
